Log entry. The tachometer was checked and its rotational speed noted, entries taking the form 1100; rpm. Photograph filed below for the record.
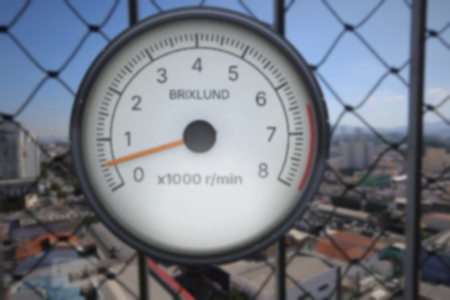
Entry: 500; rpm
